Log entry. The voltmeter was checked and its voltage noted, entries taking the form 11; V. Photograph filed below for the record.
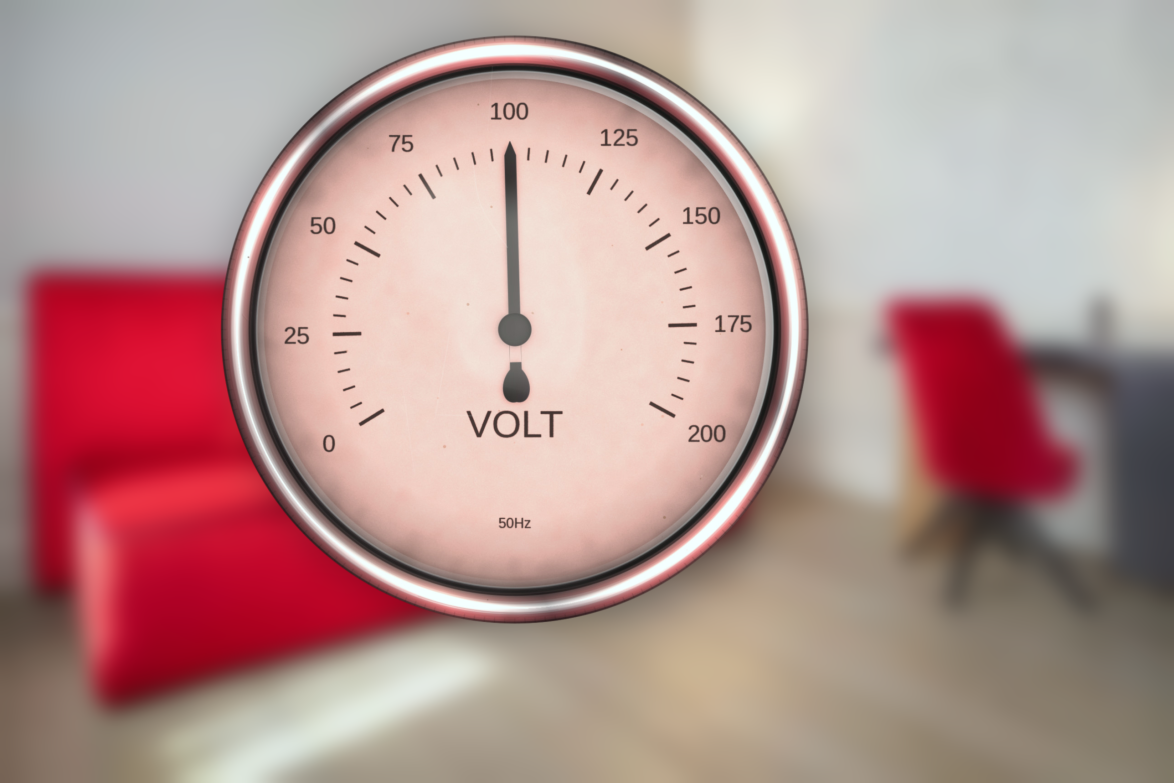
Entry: 100; V
